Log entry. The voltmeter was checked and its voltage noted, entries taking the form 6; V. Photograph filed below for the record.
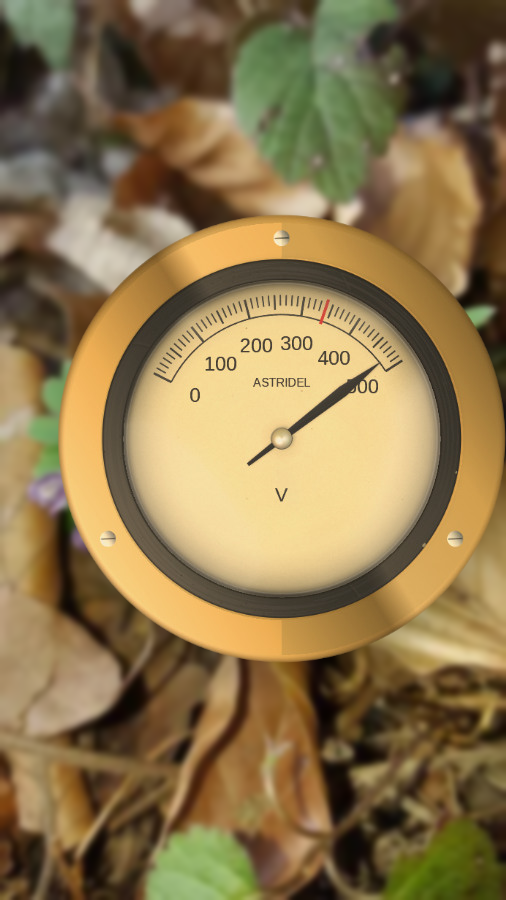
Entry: 480; V
